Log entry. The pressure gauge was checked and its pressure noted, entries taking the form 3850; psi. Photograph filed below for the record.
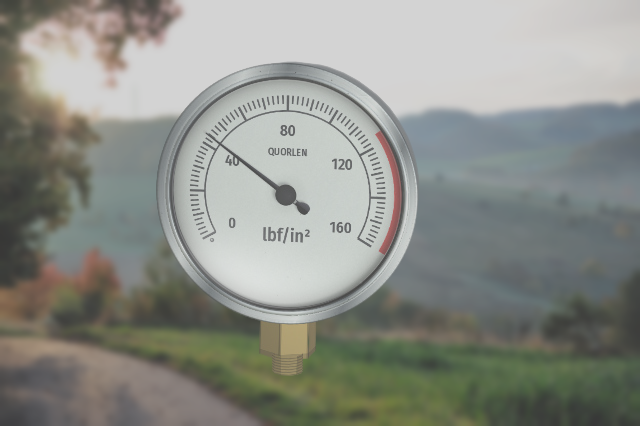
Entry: 44; psi
